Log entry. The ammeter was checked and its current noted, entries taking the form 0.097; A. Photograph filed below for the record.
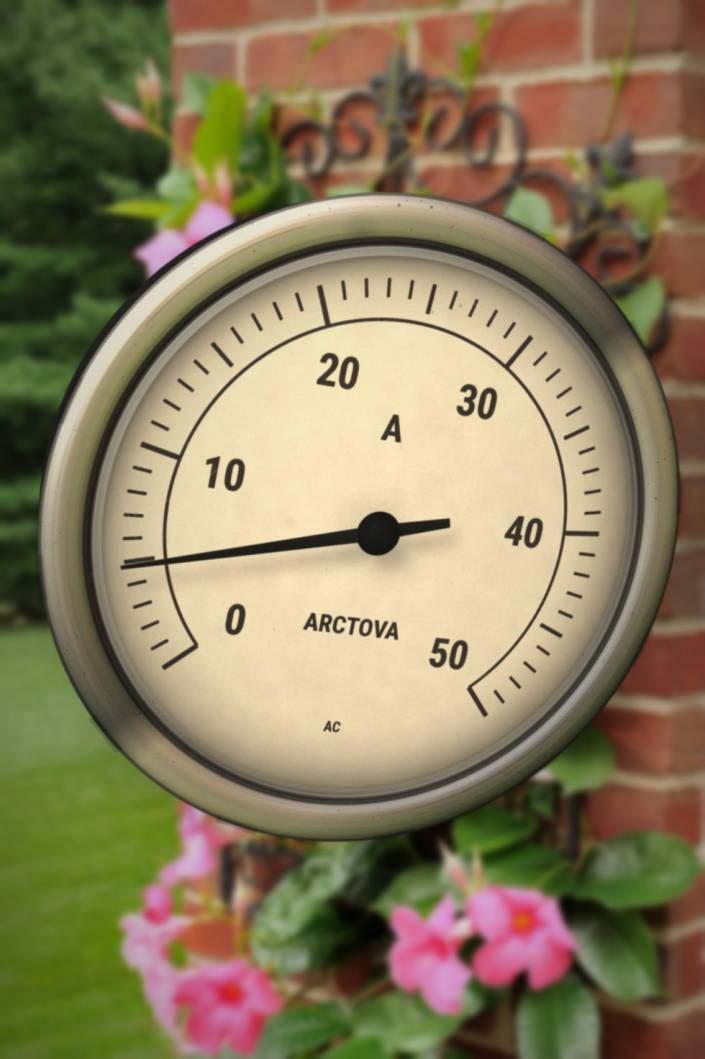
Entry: 5; A
